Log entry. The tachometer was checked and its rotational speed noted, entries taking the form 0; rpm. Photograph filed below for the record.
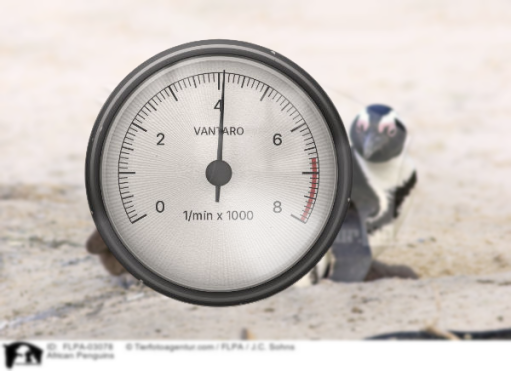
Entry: 4100; rpm
